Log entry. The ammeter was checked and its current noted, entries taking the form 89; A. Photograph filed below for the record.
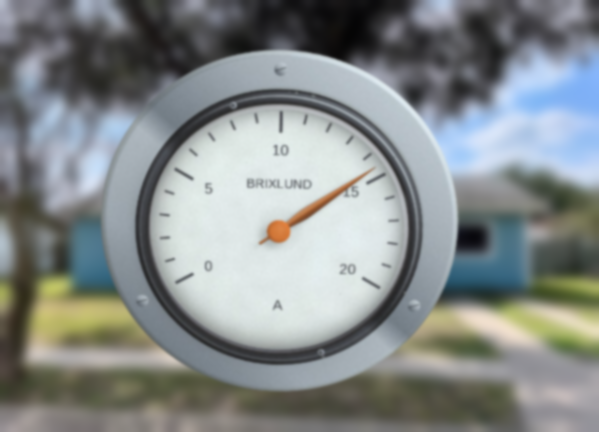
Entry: 14.5; A
